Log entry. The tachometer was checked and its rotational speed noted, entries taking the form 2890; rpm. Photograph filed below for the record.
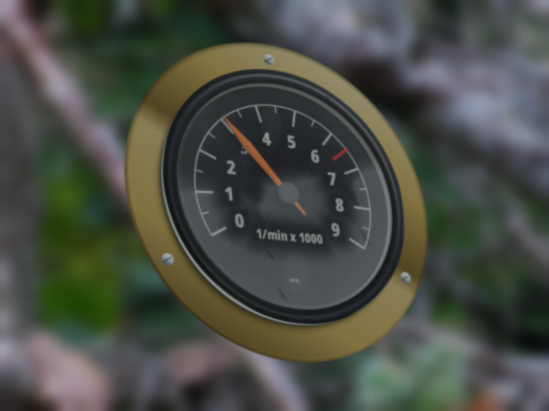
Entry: 3000; rpm
